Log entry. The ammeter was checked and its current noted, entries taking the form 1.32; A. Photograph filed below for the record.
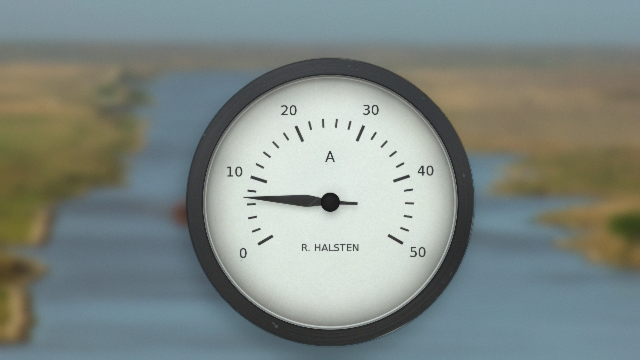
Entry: 7; A
